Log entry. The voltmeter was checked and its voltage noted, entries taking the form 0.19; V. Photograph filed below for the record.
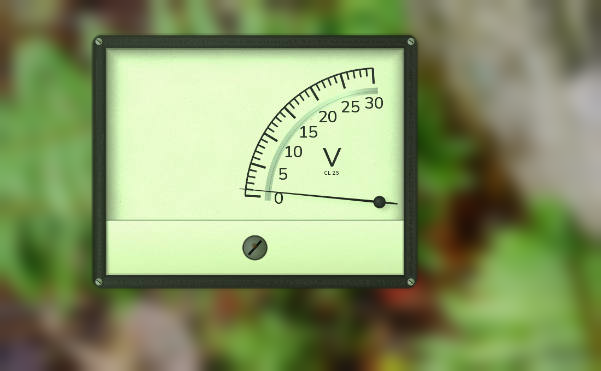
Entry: 1; V
